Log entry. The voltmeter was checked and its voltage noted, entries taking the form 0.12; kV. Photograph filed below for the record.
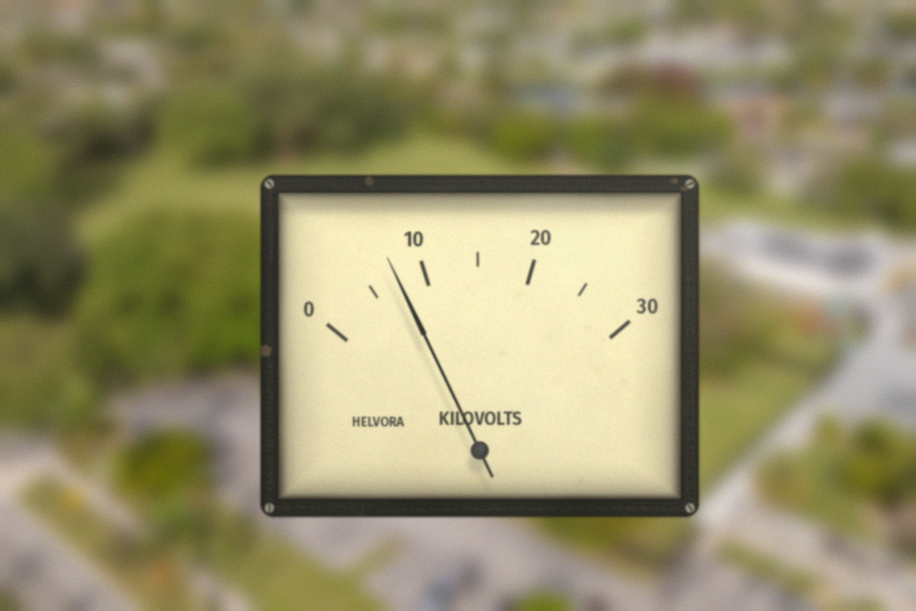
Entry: 7.5; kV
